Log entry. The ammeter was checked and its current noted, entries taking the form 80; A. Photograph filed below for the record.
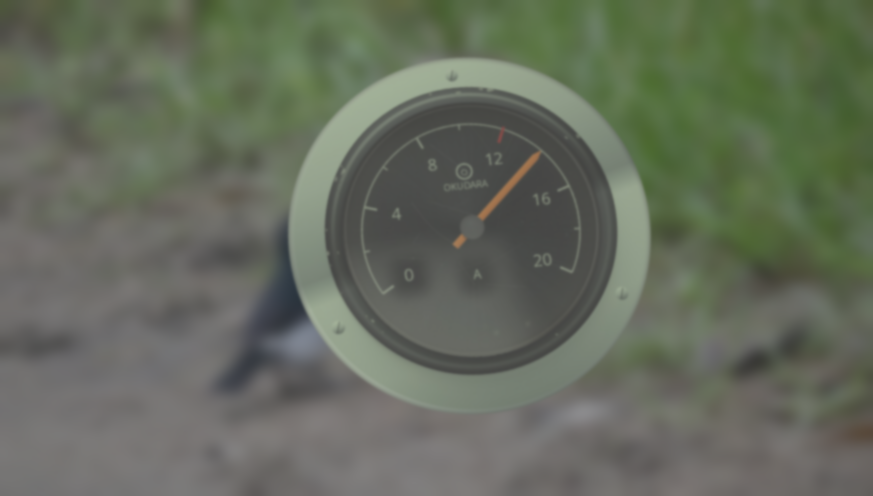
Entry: 14; A
